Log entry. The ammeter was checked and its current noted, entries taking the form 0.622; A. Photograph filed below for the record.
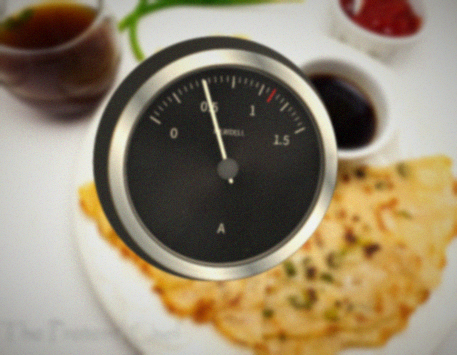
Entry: 0.5; A
